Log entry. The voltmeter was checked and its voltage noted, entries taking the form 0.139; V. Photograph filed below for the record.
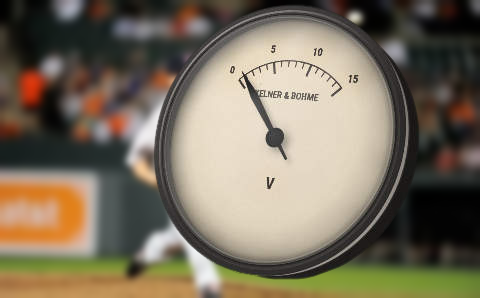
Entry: 1; V
